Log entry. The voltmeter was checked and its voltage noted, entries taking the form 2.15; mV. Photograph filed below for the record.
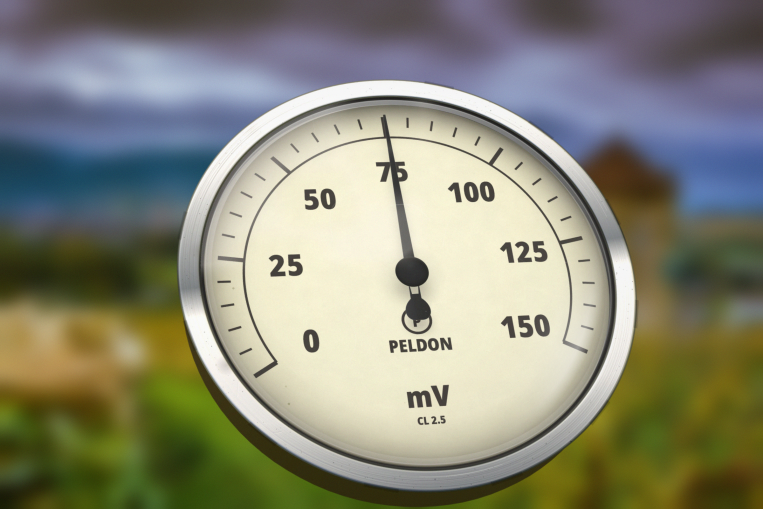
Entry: 75; mV
